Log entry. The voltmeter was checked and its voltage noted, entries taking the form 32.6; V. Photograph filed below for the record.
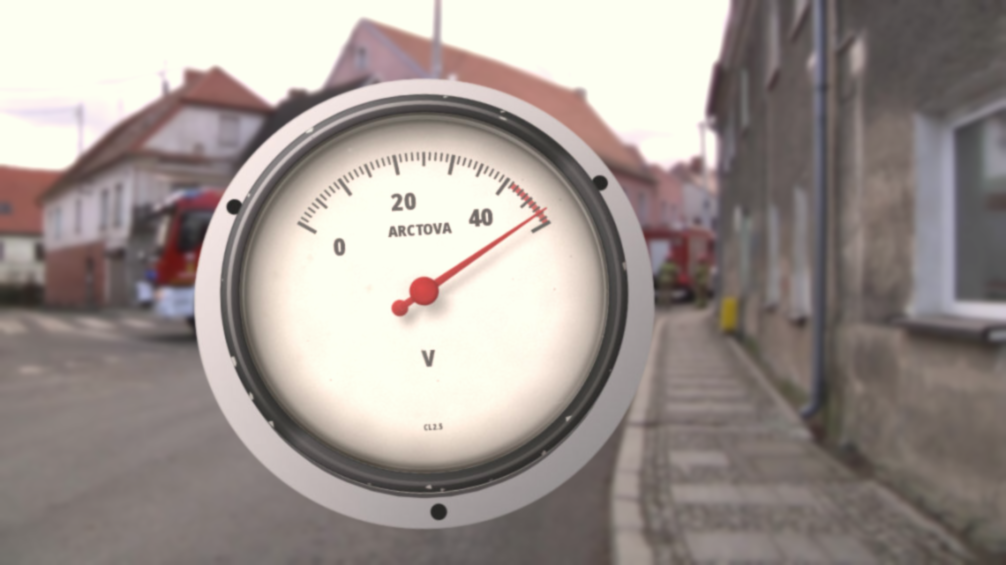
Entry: 48; V
